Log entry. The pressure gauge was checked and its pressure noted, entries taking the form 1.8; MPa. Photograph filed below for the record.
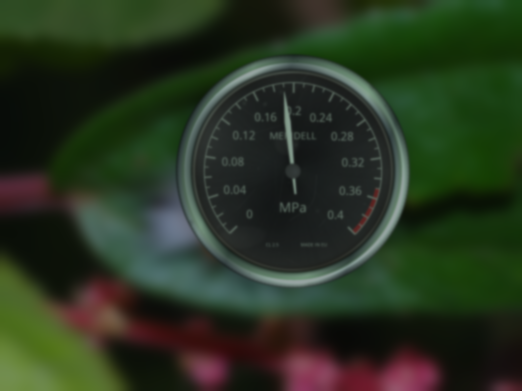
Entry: 0.19; MPa
